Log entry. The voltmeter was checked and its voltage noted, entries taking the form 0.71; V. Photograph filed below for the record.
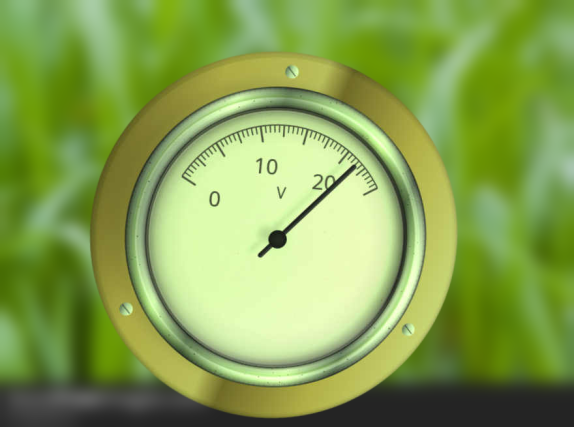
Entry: 21.5; V
